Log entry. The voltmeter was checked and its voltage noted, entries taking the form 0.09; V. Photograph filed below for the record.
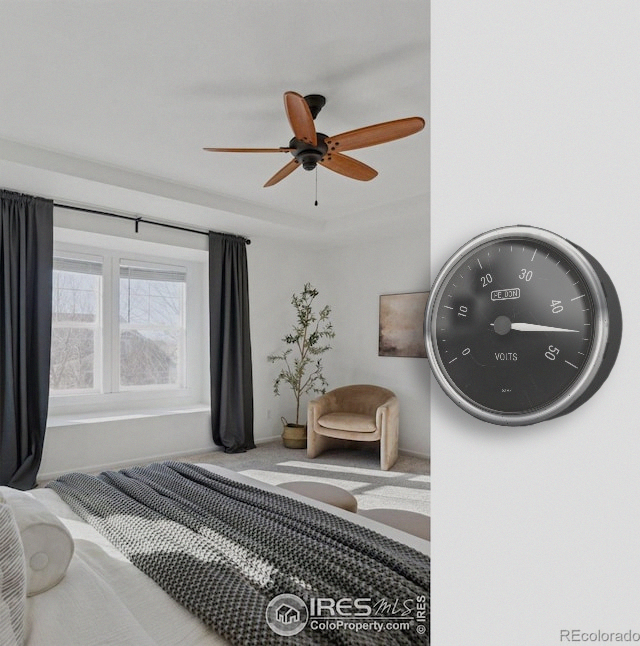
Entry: 45; V
